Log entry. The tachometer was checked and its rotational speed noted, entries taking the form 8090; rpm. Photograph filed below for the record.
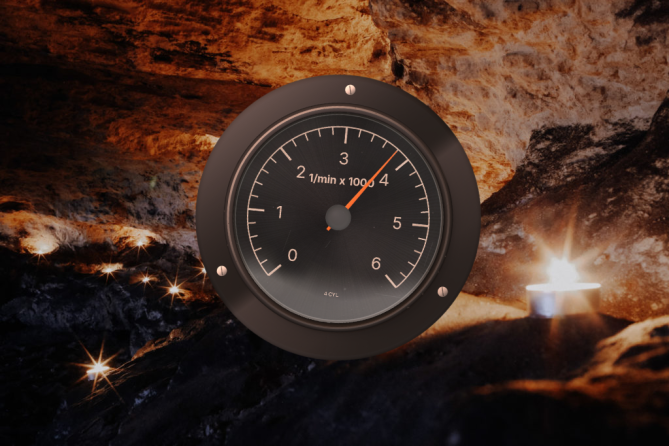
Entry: 3800; rpm
